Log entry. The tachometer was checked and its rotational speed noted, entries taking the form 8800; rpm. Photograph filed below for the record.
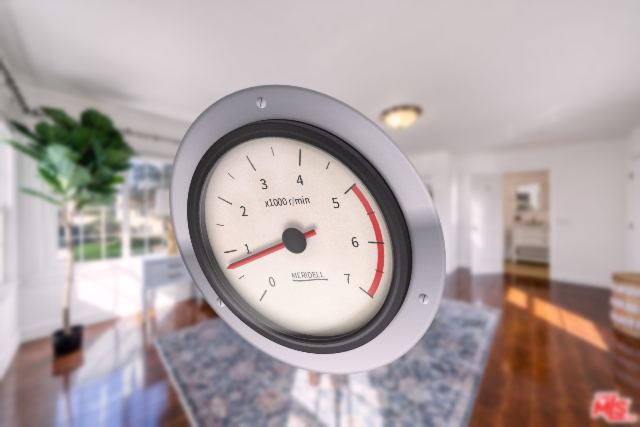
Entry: 750; rpm
